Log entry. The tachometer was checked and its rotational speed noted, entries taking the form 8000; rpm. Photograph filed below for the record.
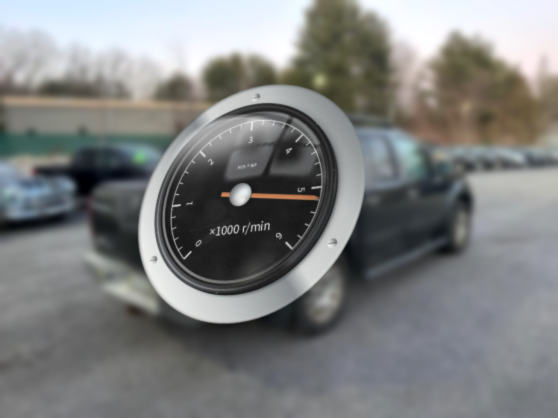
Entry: 5200; rpm
